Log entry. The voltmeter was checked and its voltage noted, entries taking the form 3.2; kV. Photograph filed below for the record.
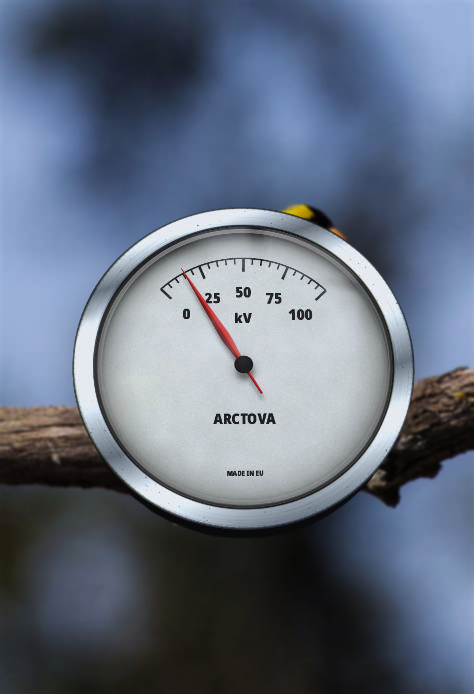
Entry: 15; kV
